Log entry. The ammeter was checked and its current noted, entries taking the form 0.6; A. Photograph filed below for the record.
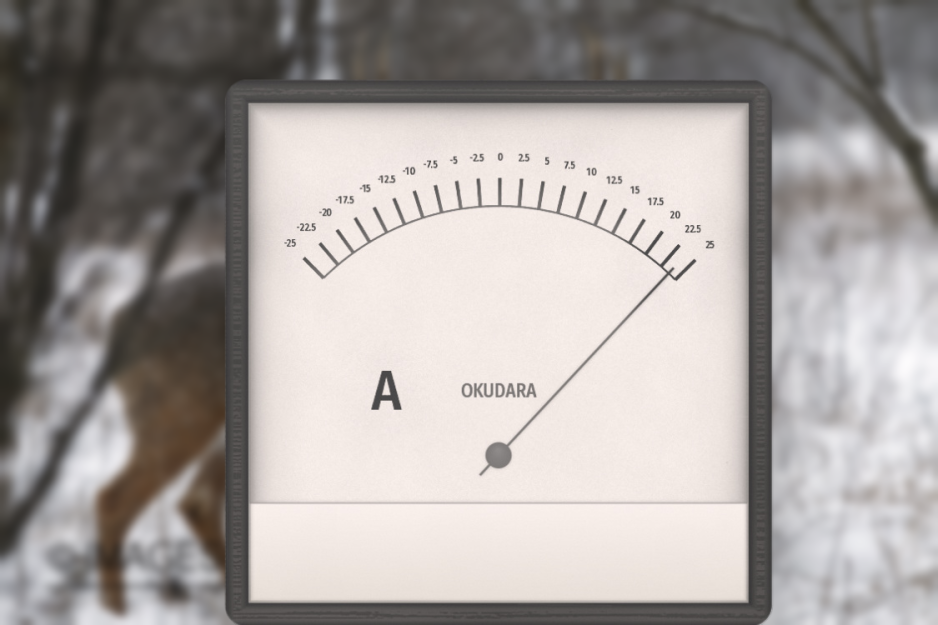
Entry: 23.75; A
